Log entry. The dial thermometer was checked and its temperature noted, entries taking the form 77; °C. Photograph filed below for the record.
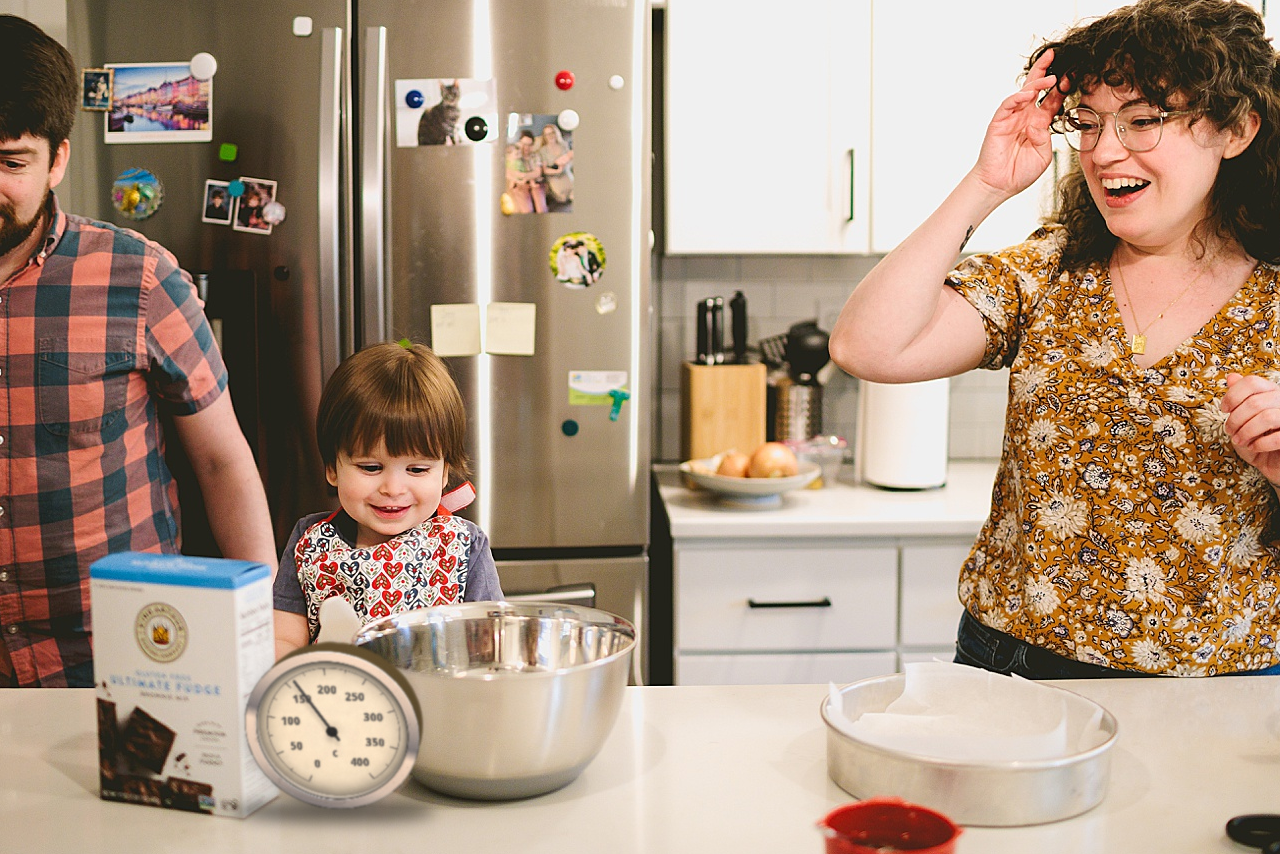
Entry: 162.5; °C
